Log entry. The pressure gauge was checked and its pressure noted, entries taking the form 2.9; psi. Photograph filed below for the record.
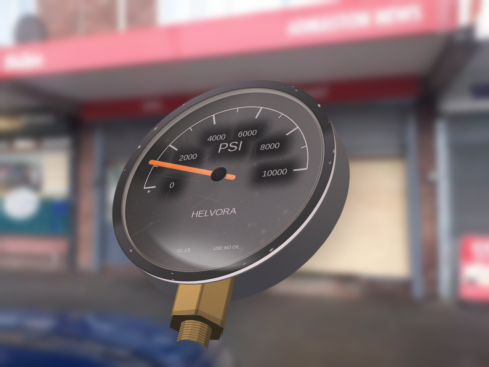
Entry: 1000; psi
